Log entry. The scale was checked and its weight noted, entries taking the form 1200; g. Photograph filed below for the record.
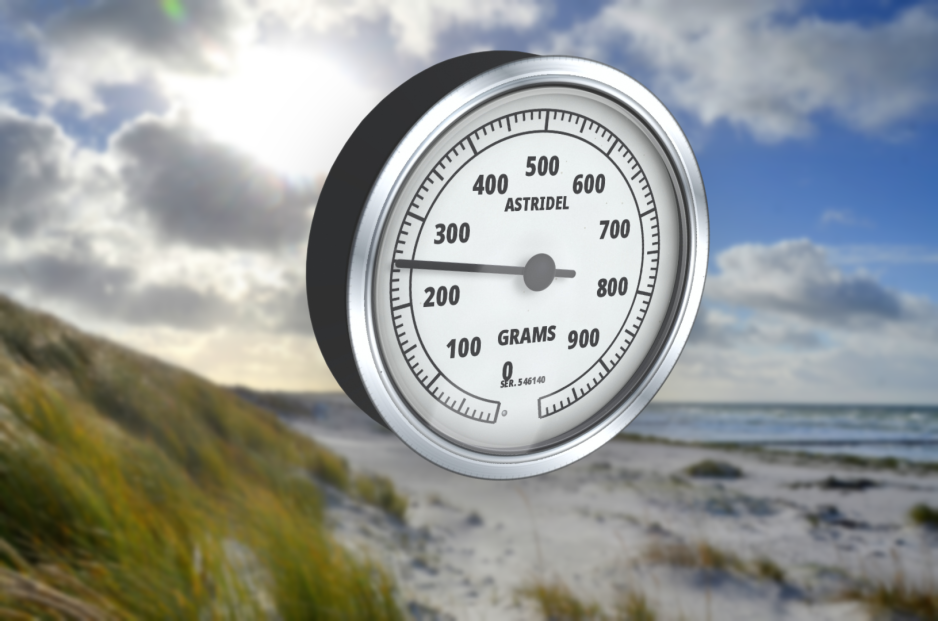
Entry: 250; g
